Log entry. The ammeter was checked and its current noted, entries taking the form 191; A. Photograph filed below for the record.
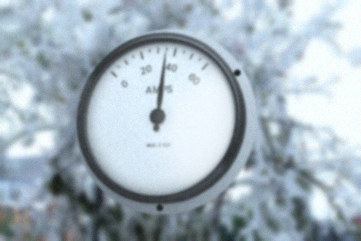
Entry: 35; A
